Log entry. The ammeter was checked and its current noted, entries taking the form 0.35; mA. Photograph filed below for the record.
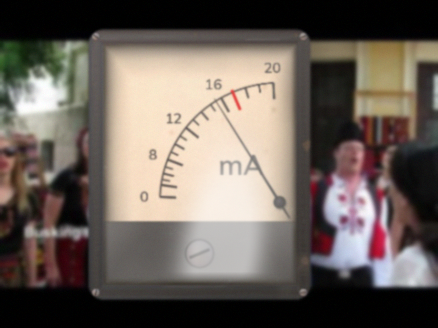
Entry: 15.5; mA
